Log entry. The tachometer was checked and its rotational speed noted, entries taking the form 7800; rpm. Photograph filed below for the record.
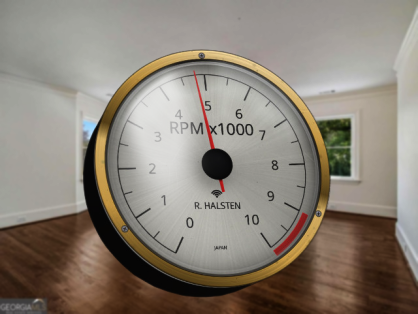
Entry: 4750; rpm
